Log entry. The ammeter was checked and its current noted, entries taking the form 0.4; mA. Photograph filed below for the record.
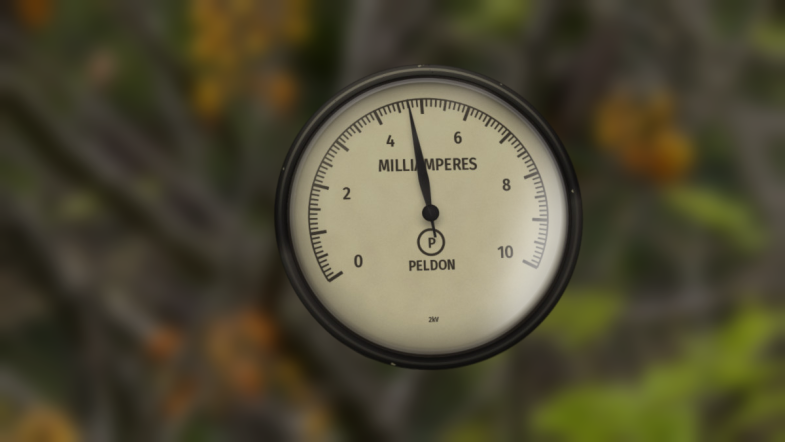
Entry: 4.7; mA
